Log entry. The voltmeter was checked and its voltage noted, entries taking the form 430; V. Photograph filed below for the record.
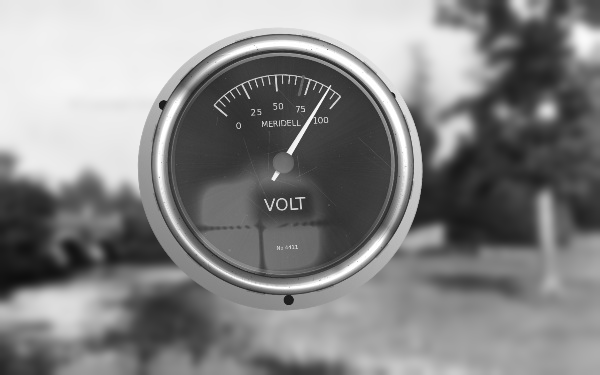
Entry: 90; V
